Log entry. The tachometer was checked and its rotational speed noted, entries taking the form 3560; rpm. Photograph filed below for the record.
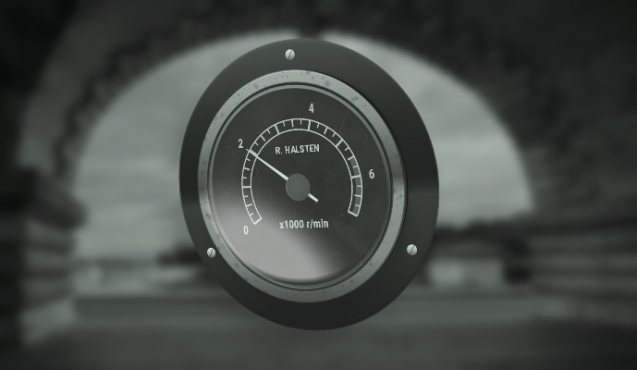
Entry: 2000; rpm
